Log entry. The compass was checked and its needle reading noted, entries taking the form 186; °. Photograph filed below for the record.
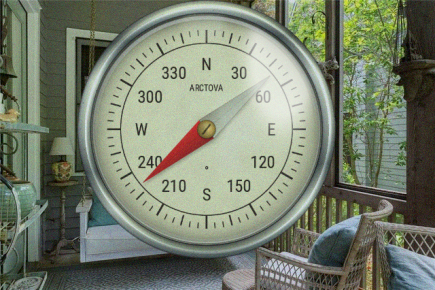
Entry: 230; °
